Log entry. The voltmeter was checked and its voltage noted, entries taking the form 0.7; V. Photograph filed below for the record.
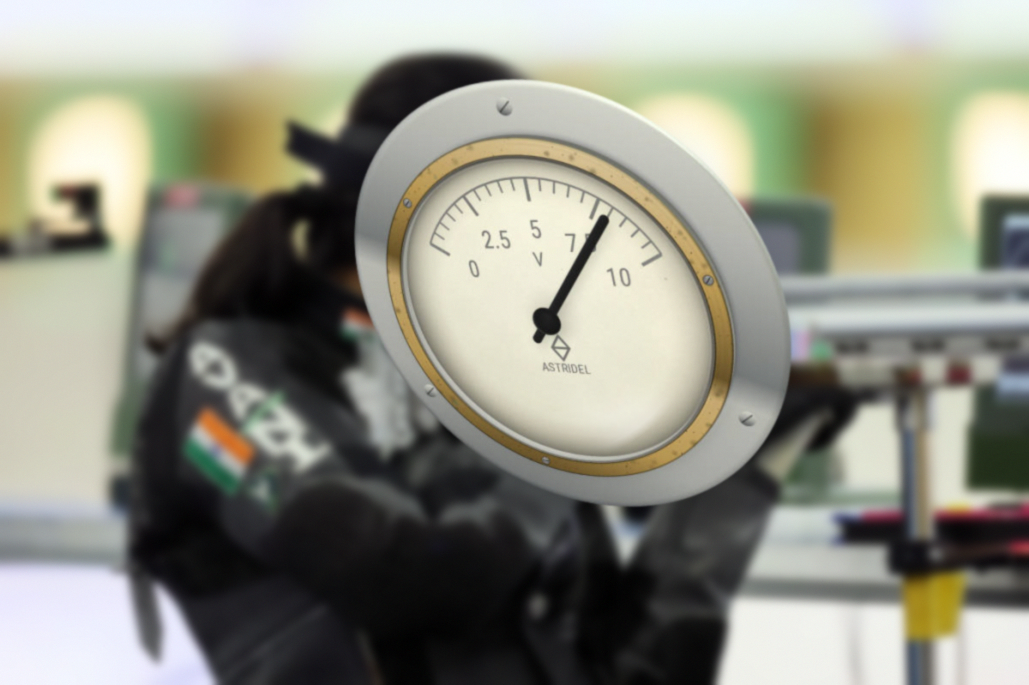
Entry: 8; V
